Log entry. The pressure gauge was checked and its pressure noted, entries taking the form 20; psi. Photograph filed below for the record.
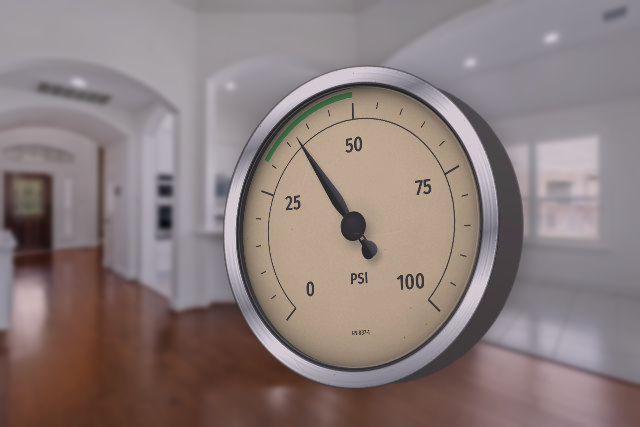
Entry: 37.5; psi
